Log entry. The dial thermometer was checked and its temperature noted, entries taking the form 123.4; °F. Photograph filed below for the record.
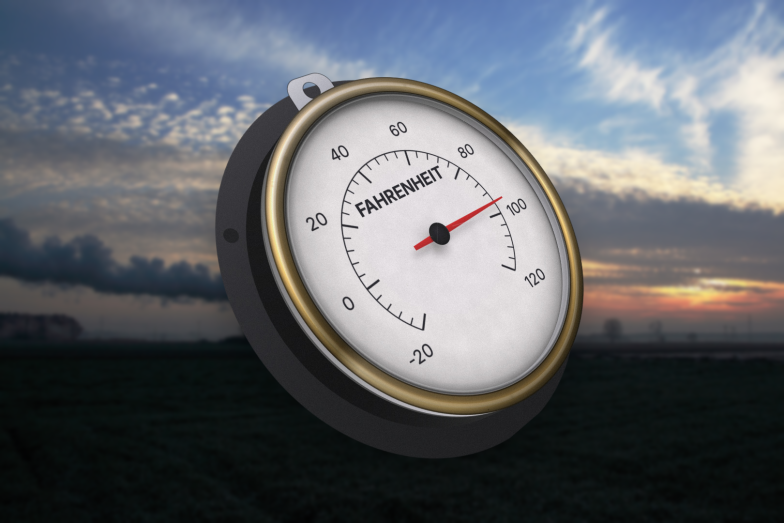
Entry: 96; °F
